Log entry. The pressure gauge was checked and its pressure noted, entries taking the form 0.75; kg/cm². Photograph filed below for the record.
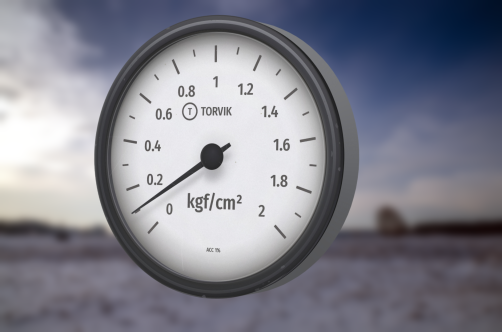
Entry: 0.1; kg/cm²
